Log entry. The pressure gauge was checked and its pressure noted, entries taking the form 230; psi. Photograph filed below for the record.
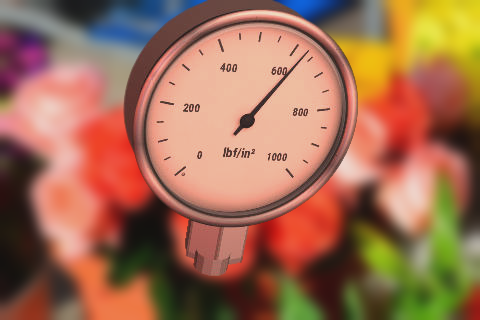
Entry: 625; psi
